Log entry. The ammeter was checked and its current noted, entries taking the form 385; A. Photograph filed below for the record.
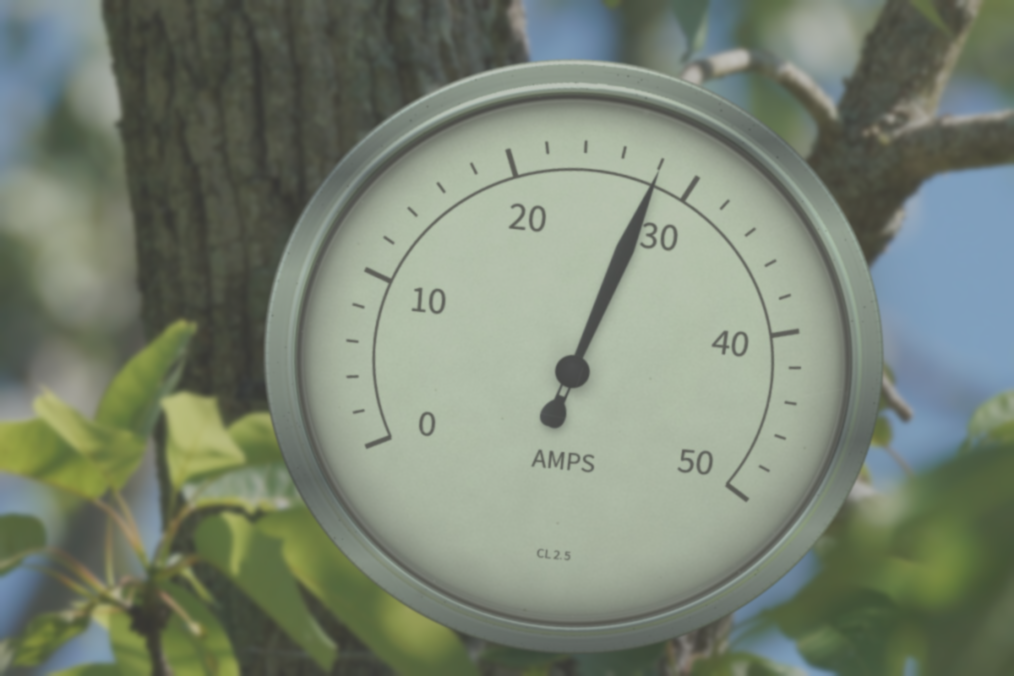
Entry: 28; A
